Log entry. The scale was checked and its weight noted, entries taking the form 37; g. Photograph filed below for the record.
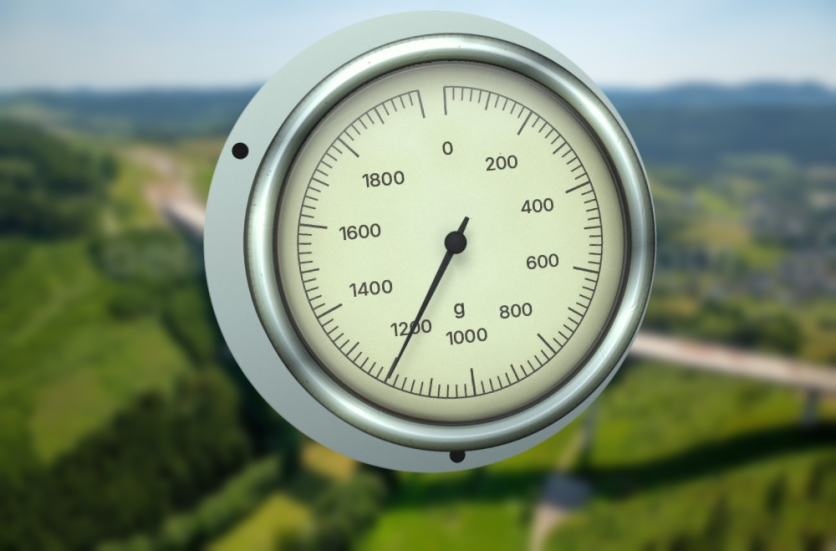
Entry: 1200; g
